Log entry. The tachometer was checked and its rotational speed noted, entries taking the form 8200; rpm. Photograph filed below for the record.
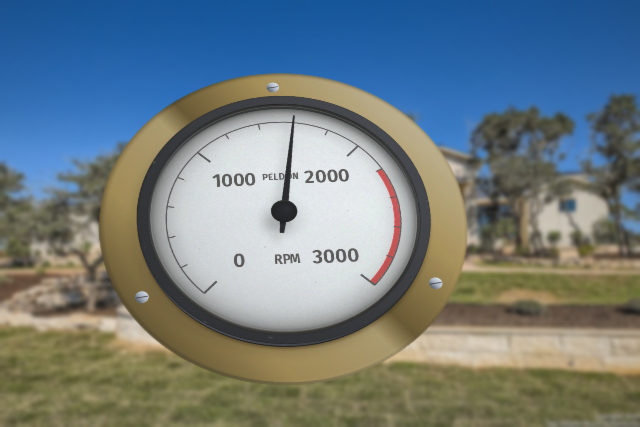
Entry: 1600; rpm
